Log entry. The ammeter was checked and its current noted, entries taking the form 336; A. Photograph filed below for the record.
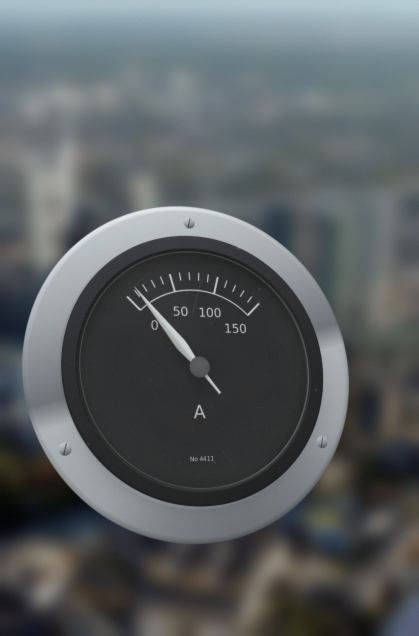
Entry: 10; A
